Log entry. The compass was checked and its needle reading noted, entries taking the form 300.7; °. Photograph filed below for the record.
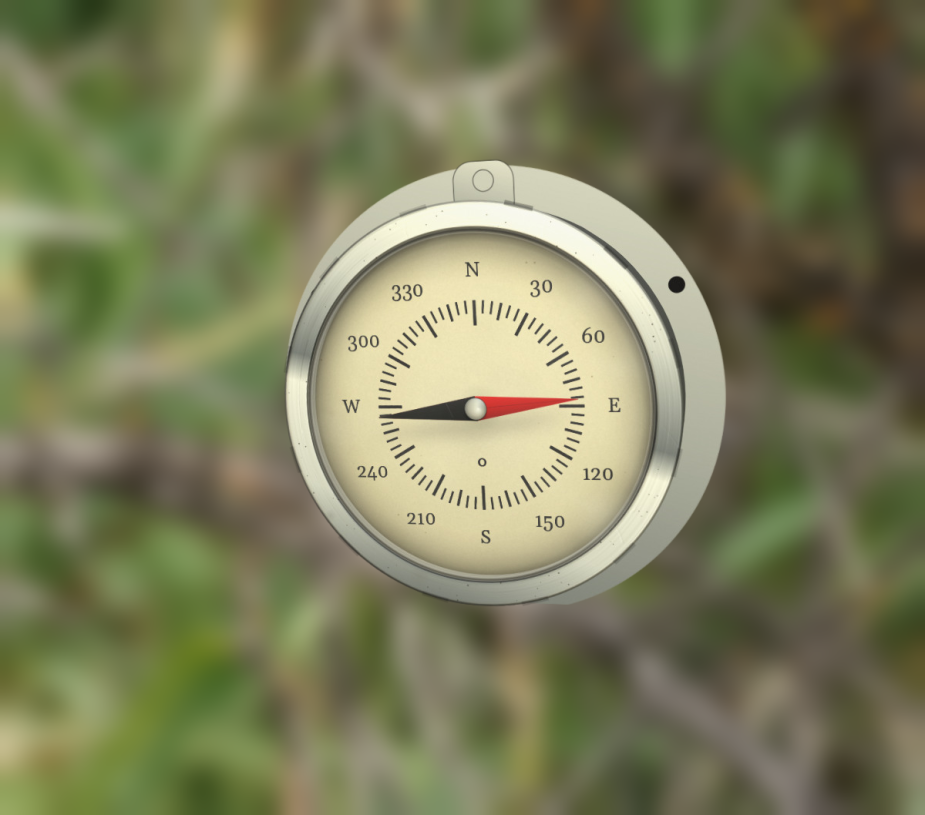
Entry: 85; °
